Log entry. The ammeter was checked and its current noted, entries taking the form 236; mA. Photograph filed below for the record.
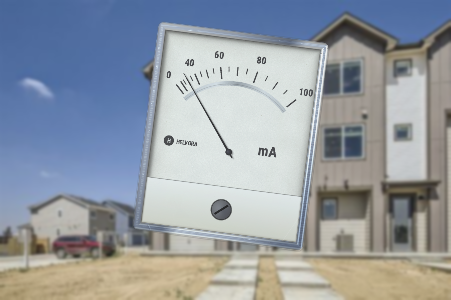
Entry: 30; mA
